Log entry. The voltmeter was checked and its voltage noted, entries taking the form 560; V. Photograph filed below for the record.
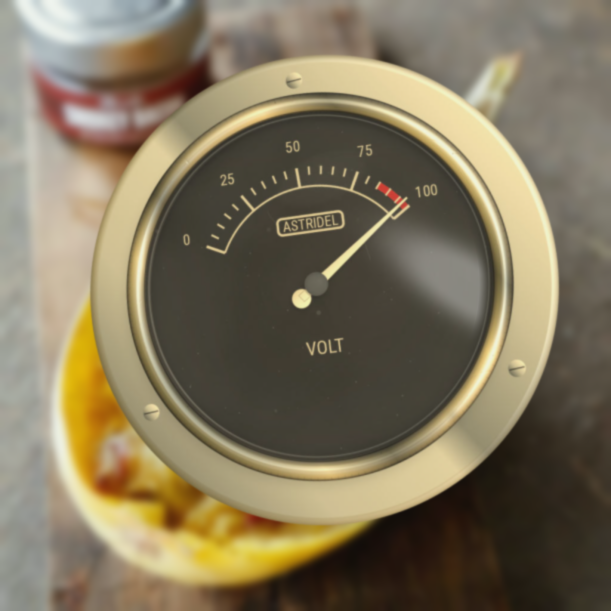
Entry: 97.5; V
